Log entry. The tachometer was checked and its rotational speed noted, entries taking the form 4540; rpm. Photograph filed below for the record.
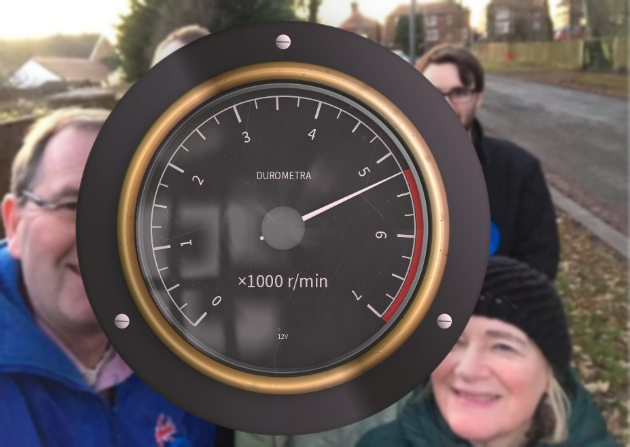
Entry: 5250; rpm
